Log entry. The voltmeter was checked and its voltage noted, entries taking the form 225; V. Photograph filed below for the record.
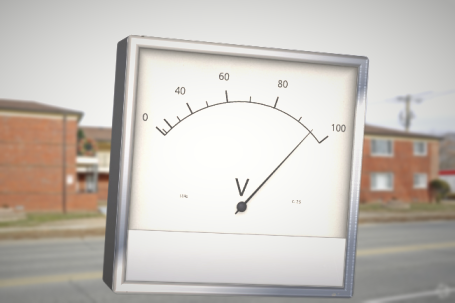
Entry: 95; V
